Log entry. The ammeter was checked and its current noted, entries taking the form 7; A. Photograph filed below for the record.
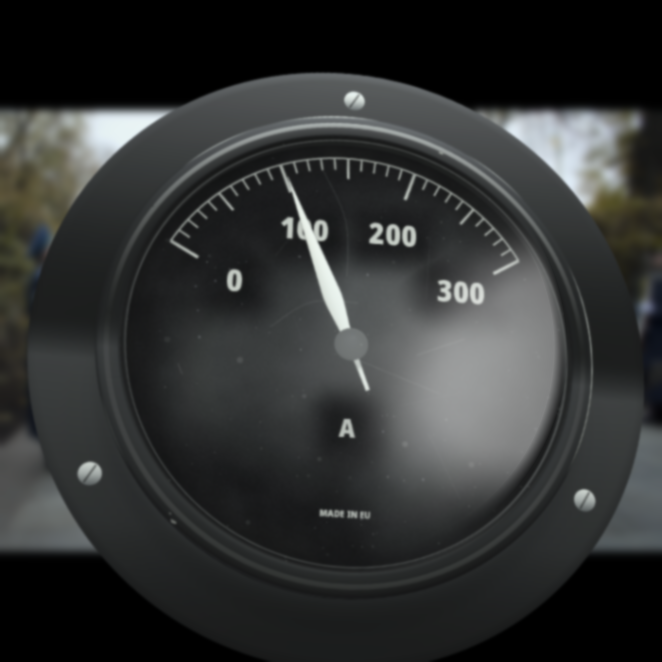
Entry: 100; A
